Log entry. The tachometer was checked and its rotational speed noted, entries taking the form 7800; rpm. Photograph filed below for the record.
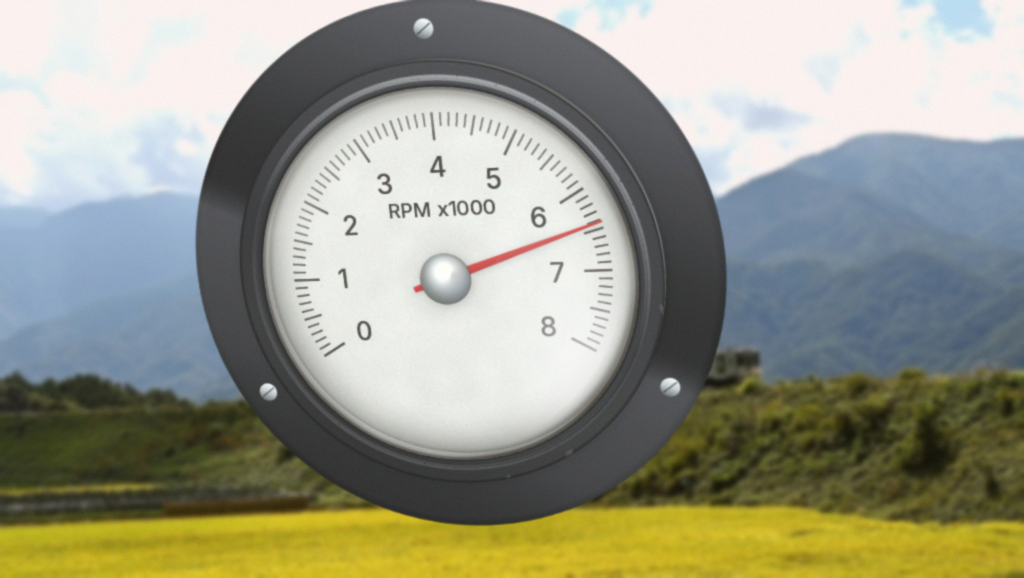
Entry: 6400; rpm
